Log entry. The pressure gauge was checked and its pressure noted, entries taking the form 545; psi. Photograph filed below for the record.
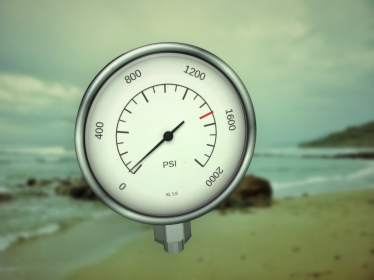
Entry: 50; psi
